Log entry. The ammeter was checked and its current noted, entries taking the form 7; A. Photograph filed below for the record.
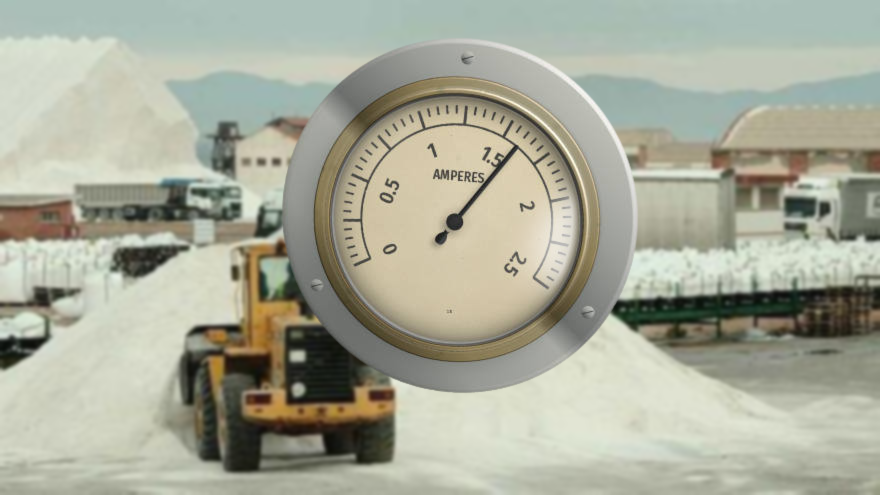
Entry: 1.6; A
